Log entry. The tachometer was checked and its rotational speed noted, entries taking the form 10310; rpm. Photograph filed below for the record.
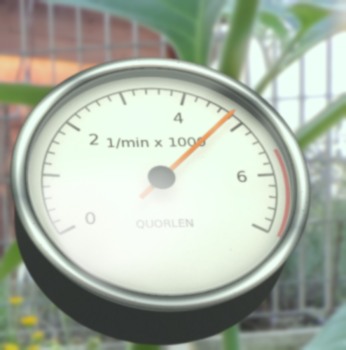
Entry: 4800; rpm
